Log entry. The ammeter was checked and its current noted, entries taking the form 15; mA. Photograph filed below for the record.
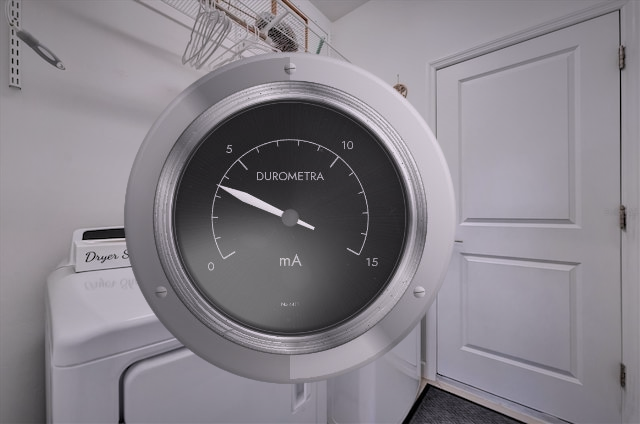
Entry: 3.5; mA
